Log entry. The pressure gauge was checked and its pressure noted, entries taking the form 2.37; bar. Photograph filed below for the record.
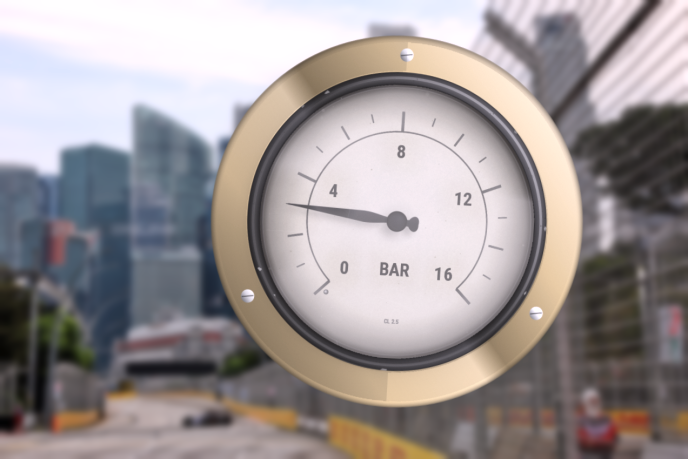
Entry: 3; bar
